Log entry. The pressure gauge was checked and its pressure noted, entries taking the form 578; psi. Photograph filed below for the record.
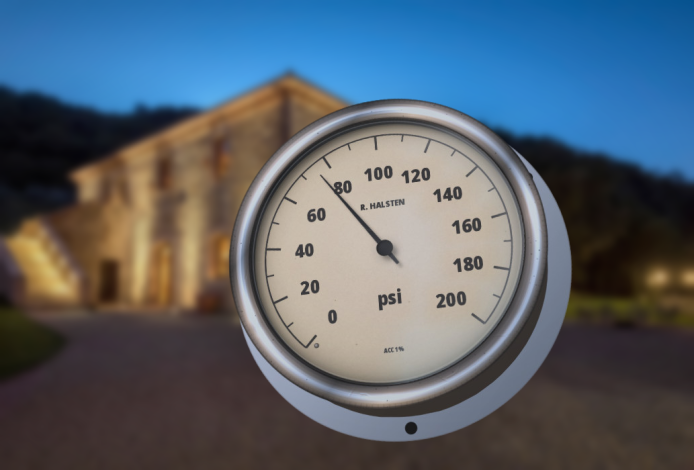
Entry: 75; psi
